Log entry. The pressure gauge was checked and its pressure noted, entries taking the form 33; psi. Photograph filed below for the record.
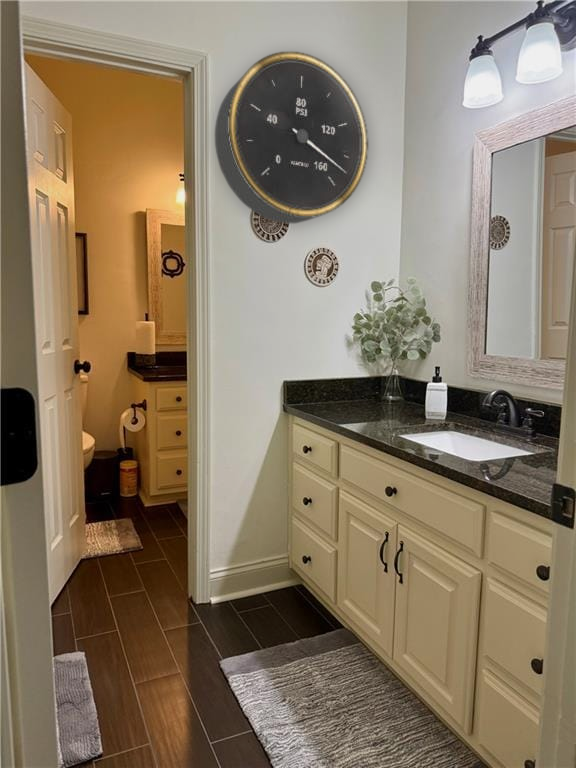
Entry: 150; psi
